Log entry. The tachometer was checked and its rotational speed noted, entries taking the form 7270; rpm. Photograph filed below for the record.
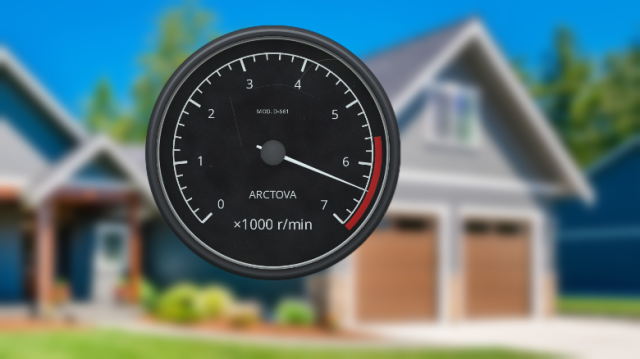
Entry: 6400; rpm
